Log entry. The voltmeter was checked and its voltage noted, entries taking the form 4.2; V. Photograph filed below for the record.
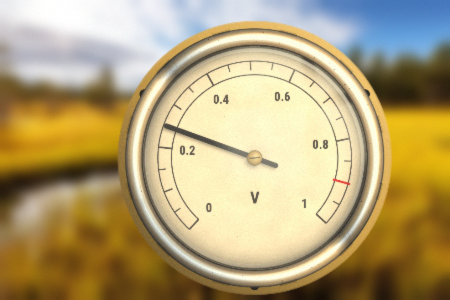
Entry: 0.25; V
